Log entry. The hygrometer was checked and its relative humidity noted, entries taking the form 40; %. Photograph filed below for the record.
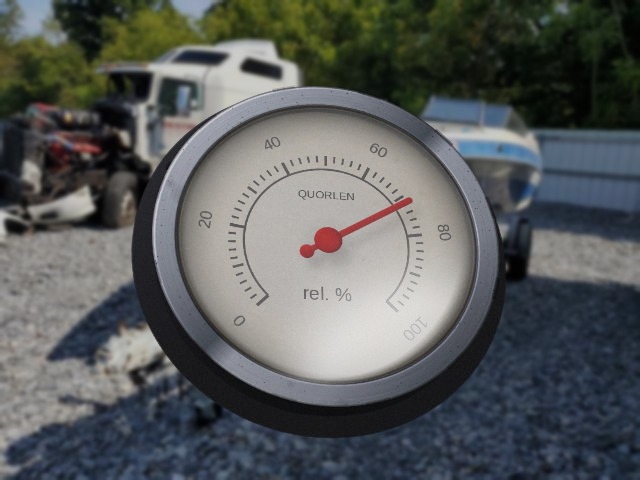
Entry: 72; %
